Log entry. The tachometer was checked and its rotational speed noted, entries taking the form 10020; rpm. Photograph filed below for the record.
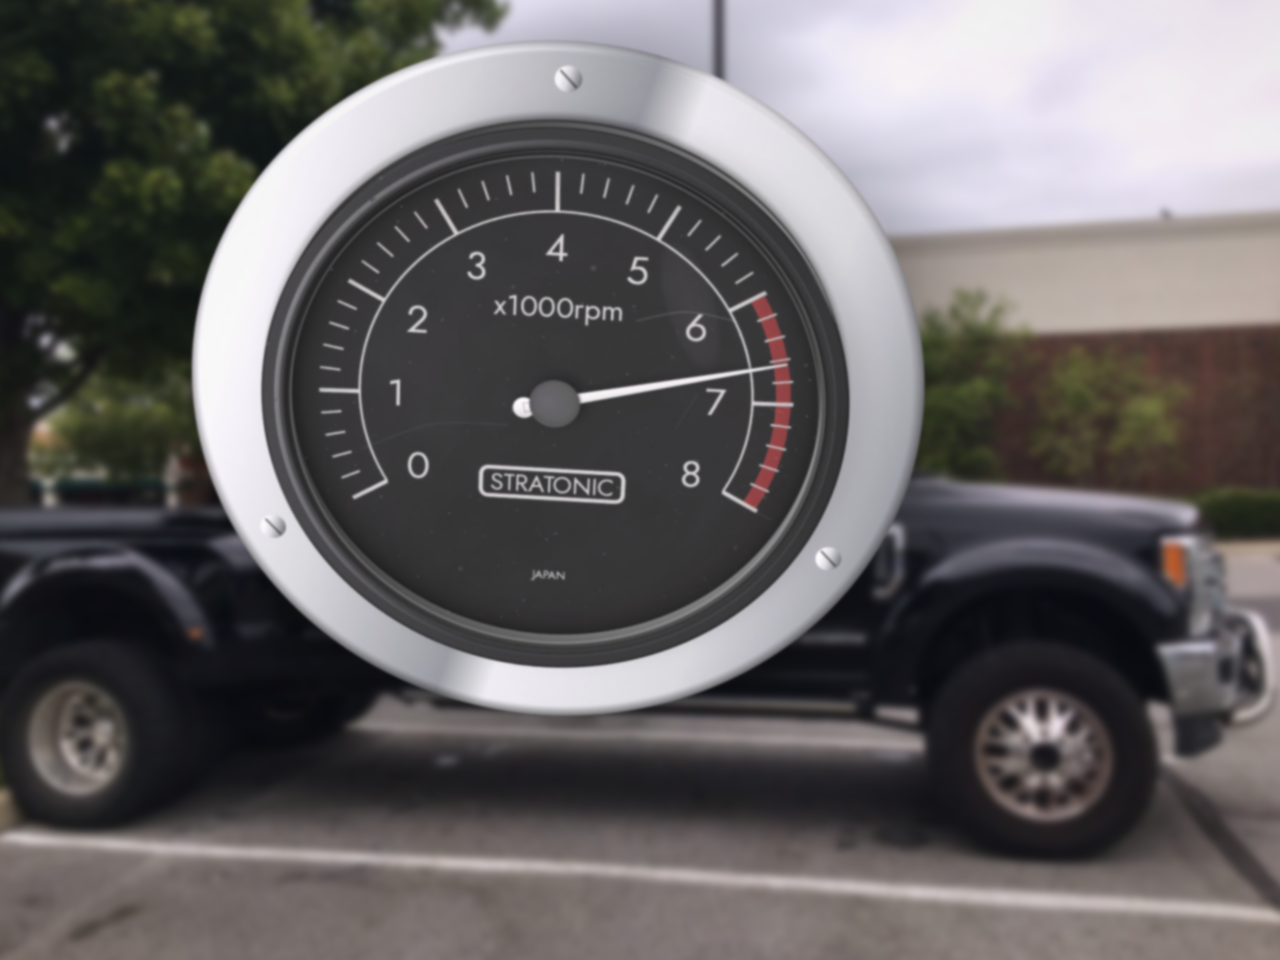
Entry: 6600; rpm
